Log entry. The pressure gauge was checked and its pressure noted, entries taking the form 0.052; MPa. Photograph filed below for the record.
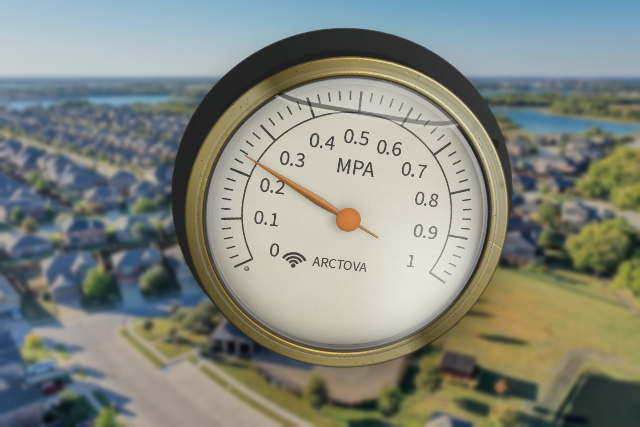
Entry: 0.24; MPa
